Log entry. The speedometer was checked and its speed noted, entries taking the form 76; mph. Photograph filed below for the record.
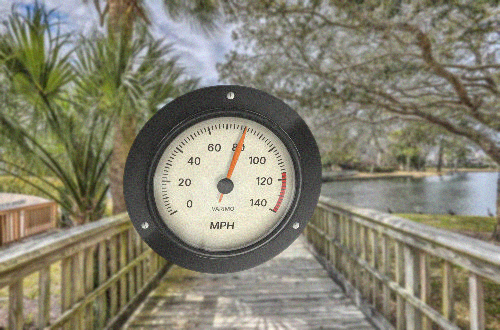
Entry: 80; mph
